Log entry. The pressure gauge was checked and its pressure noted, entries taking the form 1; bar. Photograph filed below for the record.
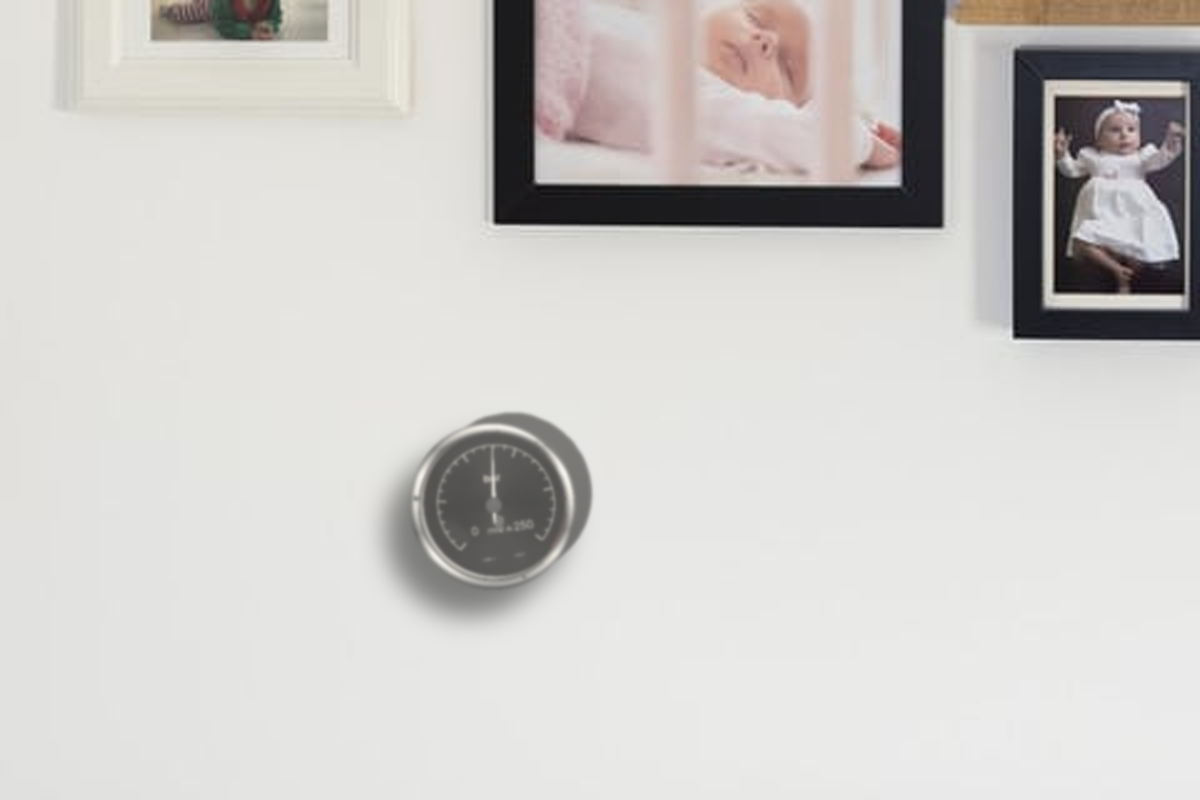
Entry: 130; bar
